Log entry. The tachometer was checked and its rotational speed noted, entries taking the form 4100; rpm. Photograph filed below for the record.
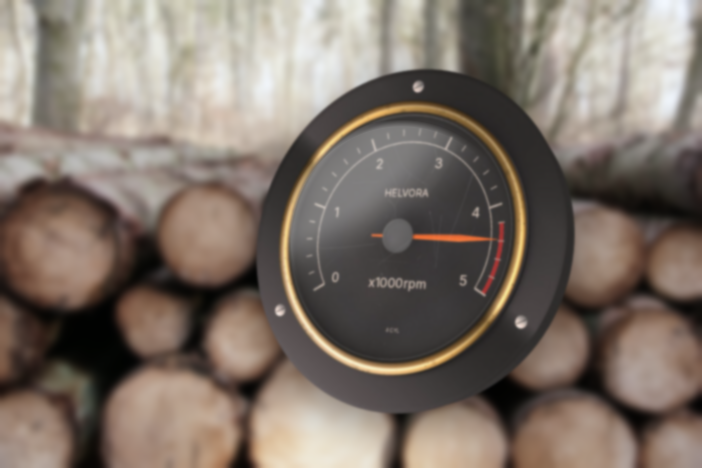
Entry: 4400; rpm
